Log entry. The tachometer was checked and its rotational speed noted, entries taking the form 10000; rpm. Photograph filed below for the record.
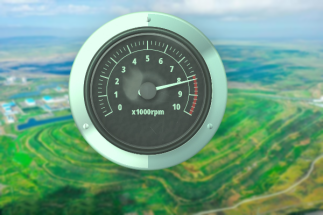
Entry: 8200; rpm
